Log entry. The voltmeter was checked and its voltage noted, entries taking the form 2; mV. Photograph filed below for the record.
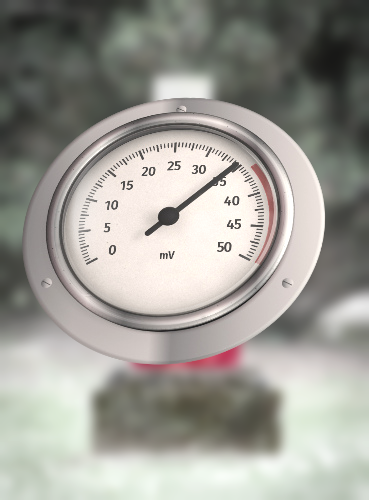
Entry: 35; mV
